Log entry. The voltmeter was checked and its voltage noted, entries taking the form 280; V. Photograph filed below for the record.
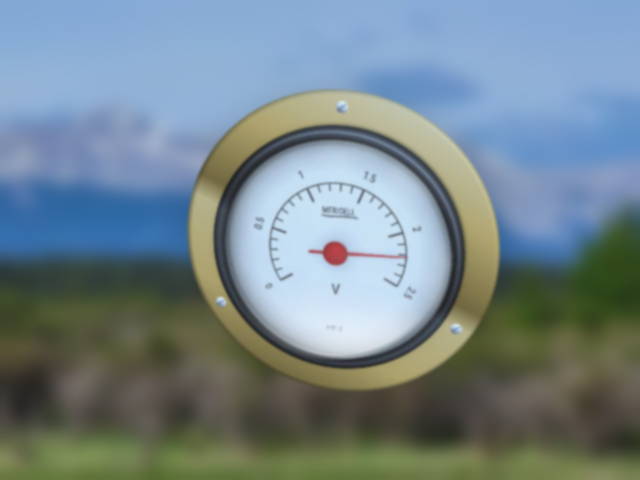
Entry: 2.2; V
